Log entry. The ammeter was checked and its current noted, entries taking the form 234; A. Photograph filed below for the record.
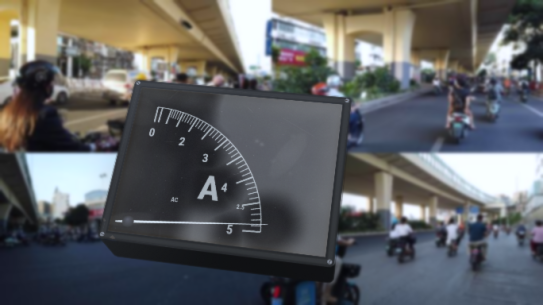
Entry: 4.9; A
